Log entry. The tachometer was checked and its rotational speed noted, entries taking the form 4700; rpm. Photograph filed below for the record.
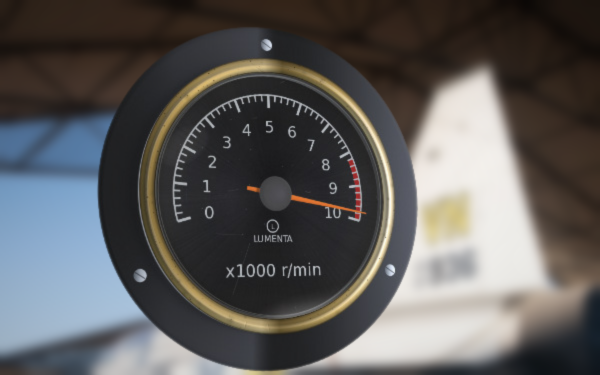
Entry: 9800; rpm
